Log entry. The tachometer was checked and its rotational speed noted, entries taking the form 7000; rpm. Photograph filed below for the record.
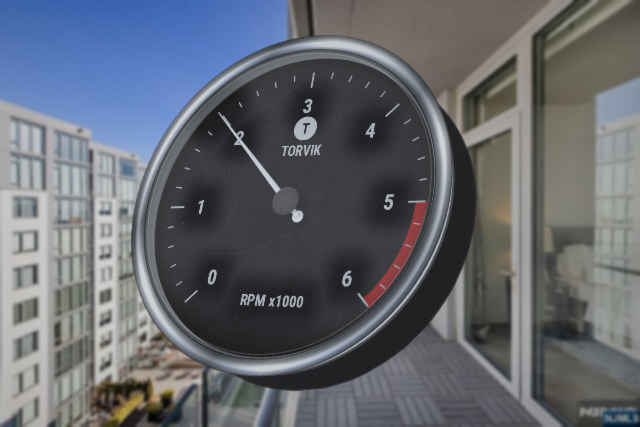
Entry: 2000; rpm
